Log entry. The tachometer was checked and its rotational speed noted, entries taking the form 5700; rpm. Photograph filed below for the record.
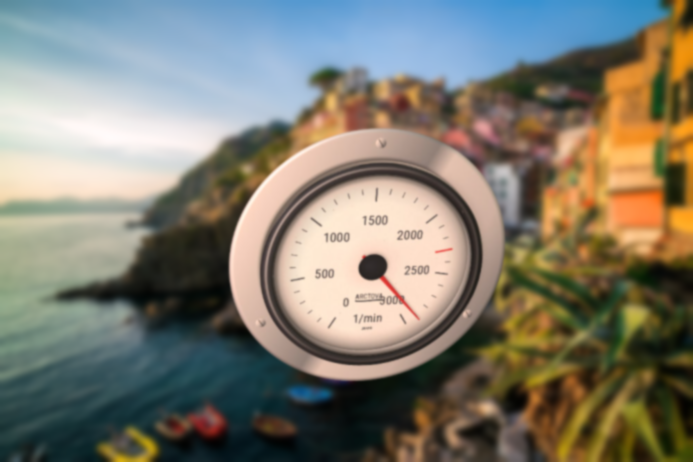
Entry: 2900; rpm
